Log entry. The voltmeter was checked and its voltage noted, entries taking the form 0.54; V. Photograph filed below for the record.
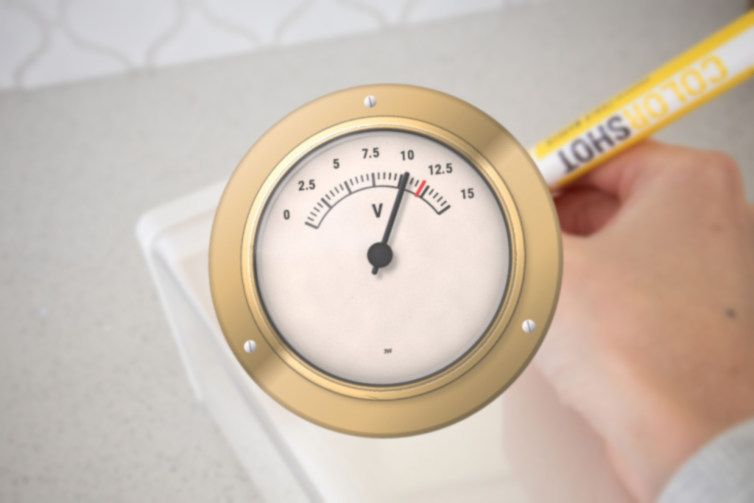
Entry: 10.5; V
